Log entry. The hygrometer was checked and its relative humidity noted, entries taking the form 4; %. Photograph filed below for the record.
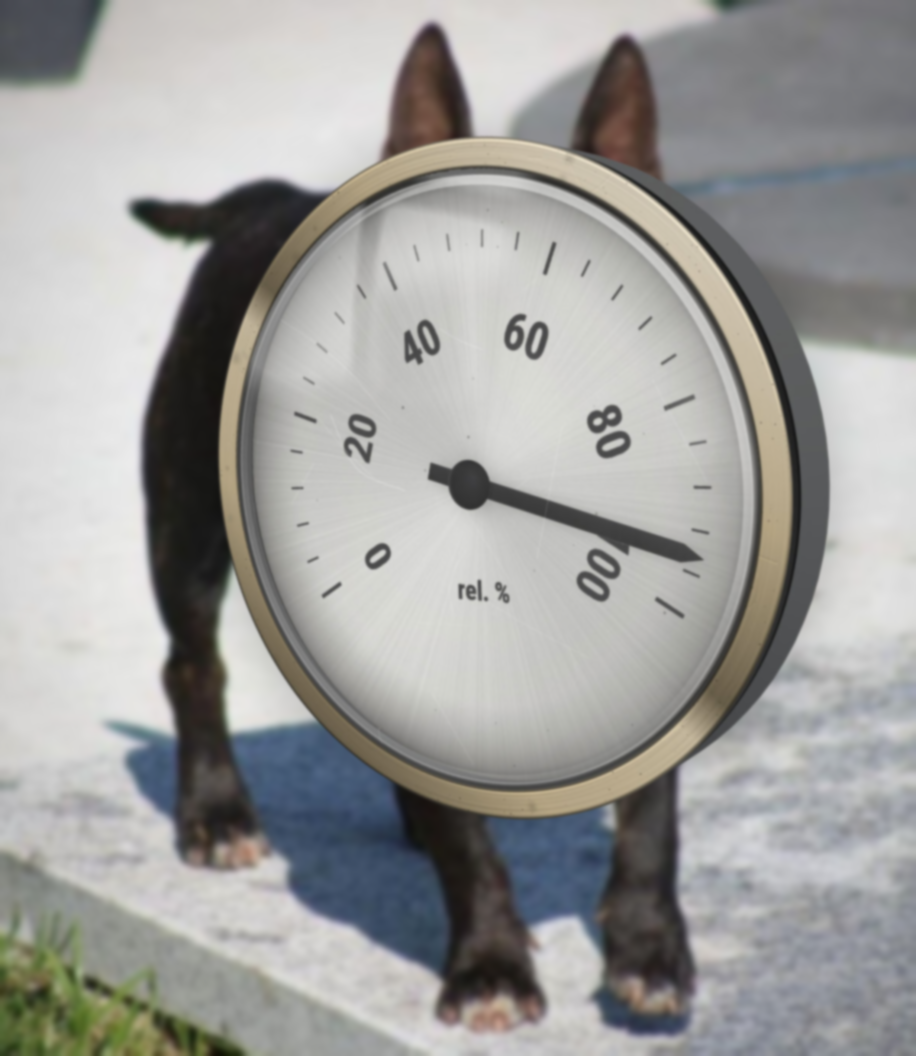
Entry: 94; %
